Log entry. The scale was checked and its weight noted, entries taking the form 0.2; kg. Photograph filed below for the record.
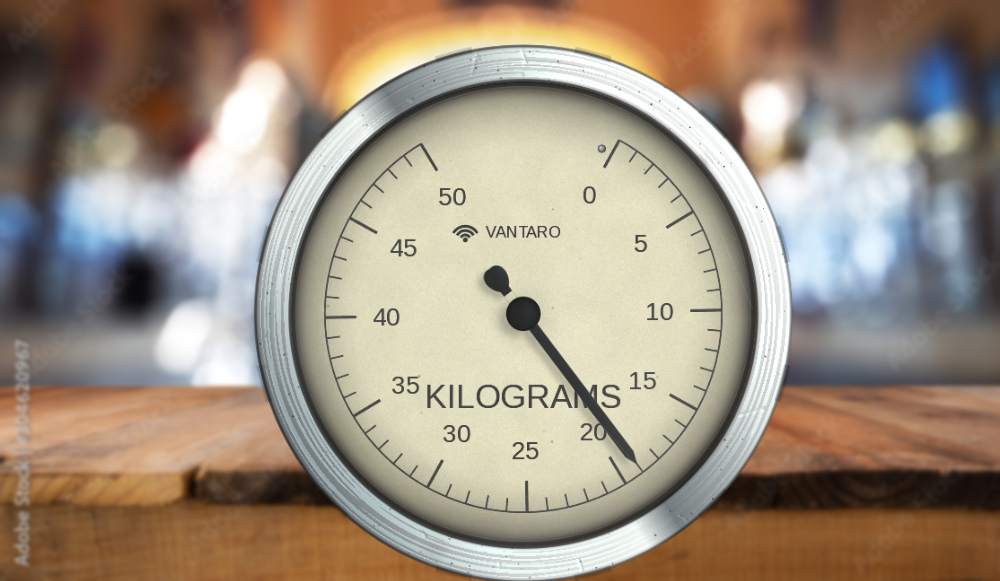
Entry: 19; kg
